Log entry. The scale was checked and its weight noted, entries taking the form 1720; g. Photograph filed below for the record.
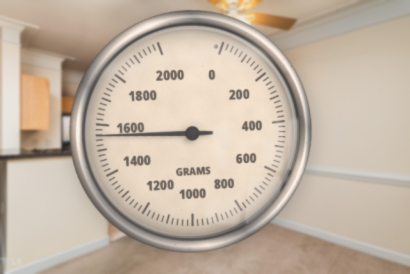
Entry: 1560; g
